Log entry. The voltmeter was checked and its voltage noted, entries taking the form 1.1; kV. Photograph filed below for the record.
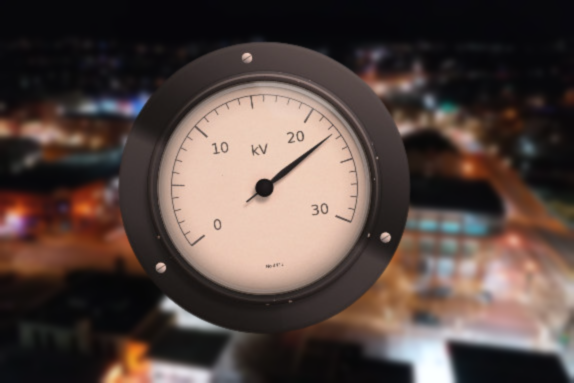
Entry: 22.5; kV
